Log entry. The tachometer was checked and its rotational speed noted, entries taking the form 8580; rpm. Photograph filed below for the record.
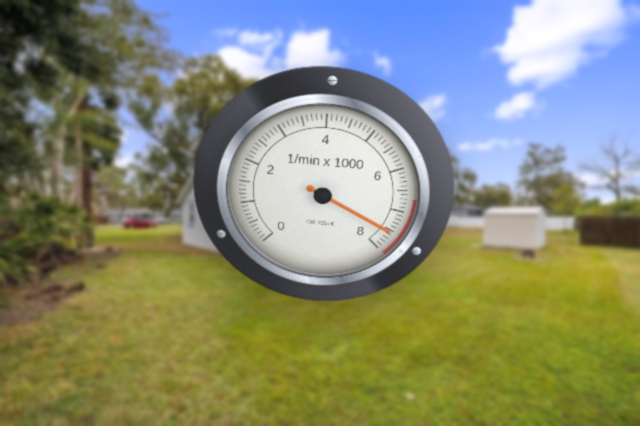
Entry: 7500; rpm
